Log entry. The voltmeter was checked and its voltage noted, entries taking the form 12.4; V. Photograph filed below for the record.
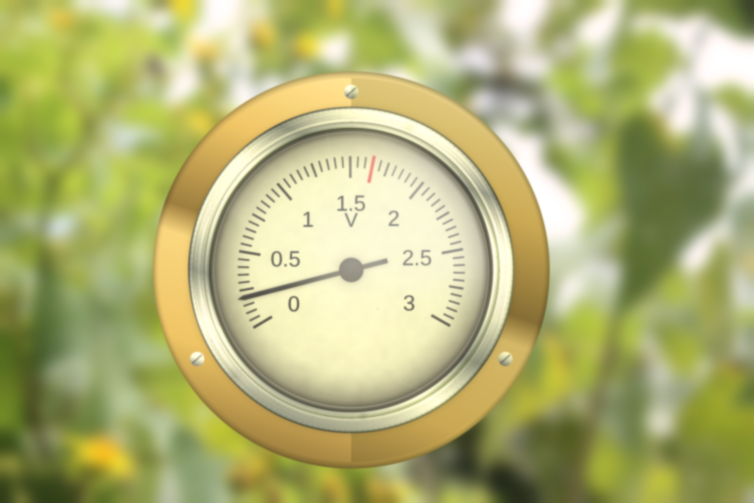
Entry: 0.2; V
